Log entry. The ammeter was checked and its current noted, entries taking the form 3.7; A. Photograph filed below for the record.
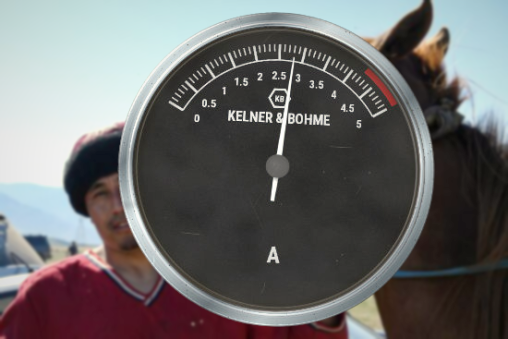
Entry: 2.8; A
